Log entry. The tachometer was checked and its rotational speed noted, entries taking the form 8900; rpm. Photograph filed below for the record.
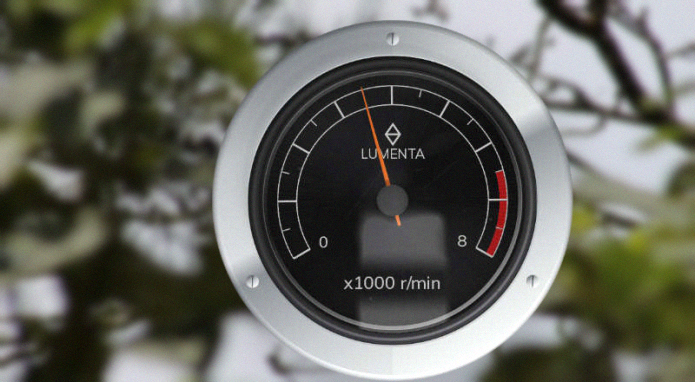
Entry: 3500; rpm
